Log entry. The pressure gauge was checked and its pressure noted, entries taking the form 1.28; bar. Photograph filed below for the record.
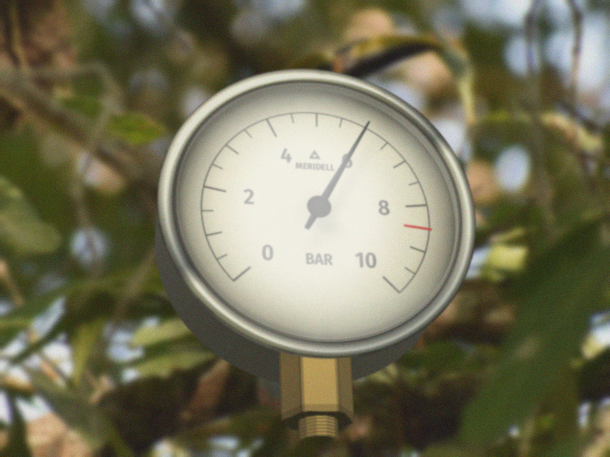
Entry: 6; bar
